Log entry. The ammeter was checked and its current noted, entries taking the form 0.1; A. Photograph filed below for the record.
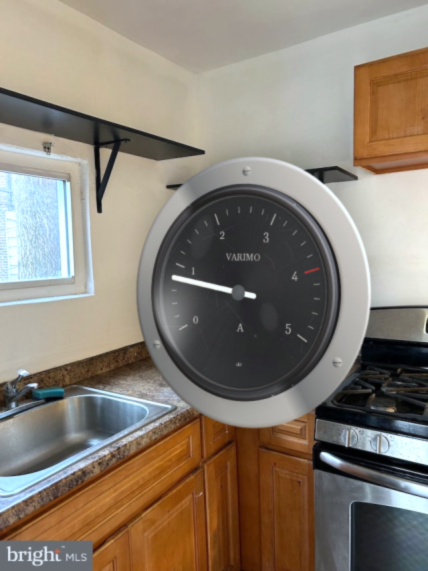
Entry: 0.8; A
